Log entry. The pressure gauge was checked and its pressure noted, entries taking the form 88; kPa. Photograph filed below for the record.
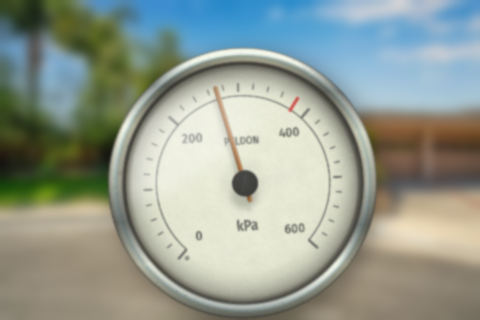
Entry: 270; kPa
